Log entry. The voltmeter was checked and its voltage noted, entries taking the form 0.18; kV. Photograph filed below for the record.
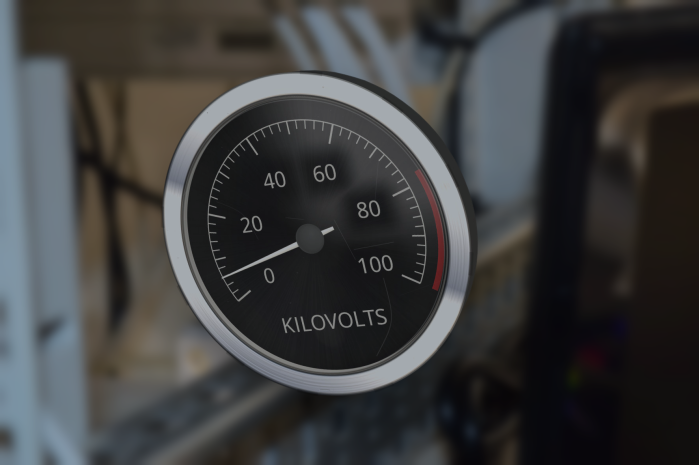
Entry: 6; kV
